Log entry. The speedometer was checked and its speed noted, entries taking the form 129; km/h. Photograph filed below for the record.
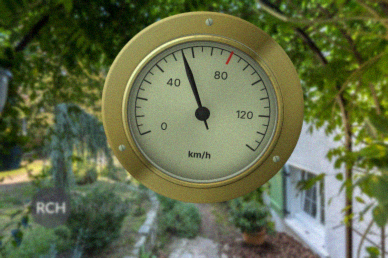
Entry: 55; km/h
